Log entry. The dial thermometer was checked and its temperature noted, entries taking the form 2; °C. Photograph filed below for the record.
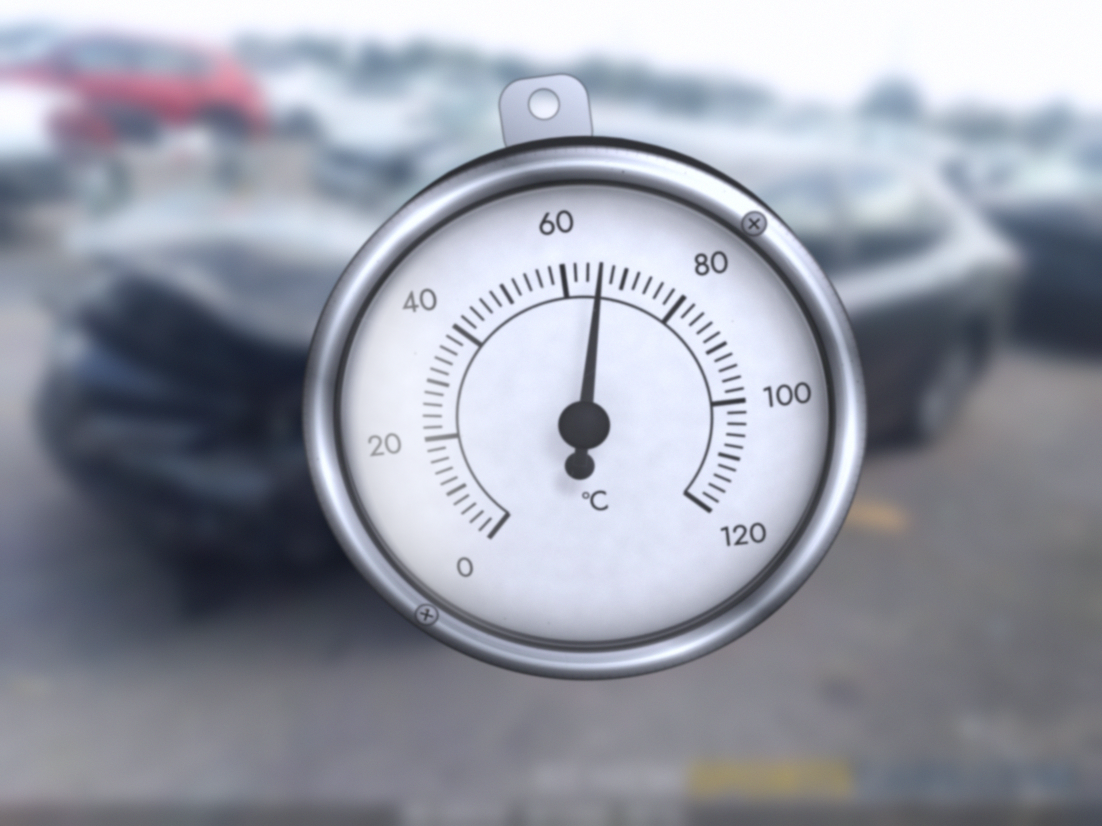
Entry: 66; °C
